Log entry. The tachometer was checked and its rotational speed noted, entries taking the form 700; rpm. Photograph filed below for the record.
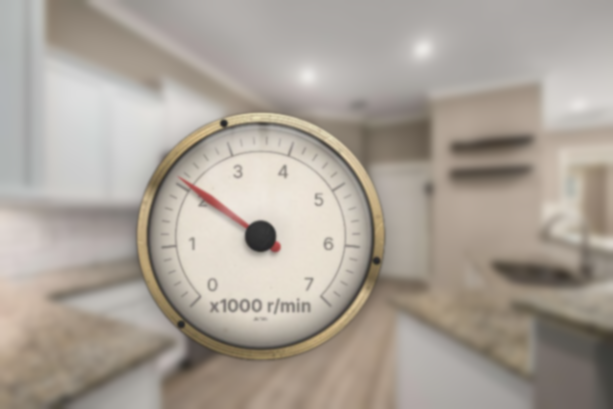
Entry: 2100; rpm
